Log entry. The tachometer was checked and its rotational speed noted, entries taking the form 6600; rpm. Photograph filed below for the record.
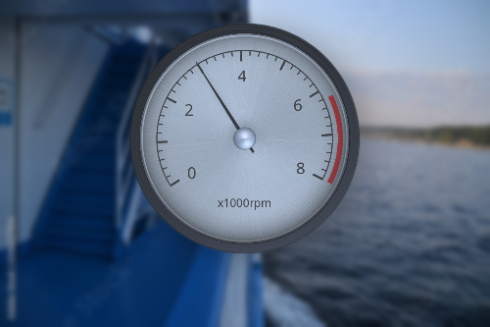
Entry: 3000; rpm
